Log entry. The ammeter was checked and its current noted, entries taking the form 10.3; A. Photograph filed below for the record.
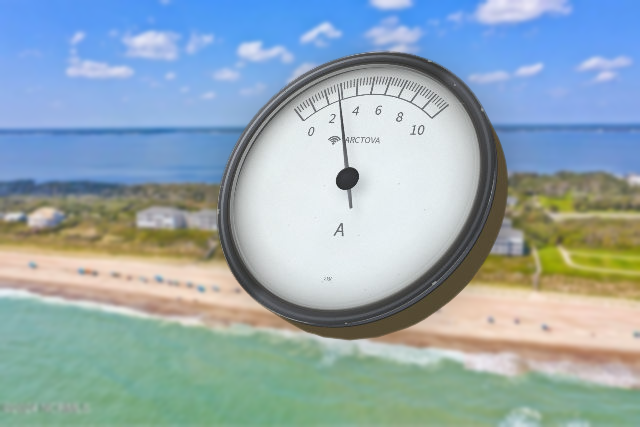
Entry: 3; A
